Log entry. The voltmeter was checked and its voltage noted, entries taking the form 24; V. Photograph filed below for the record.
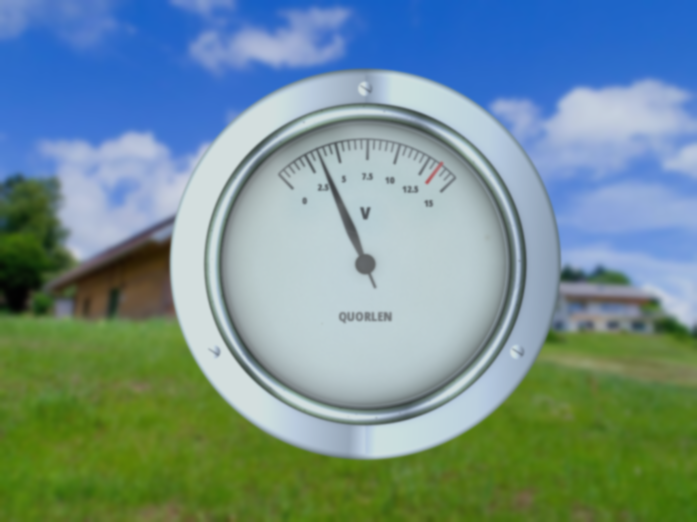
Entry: 3.5; V
